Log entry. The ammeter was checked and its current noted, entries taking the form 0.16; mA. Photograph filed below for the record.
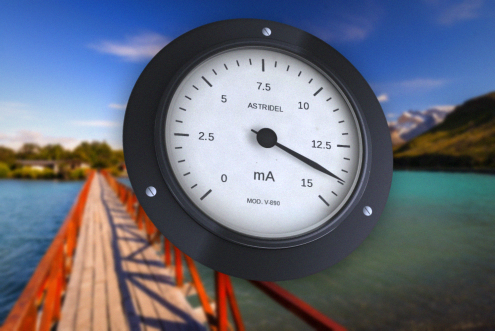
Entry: 14; mA
